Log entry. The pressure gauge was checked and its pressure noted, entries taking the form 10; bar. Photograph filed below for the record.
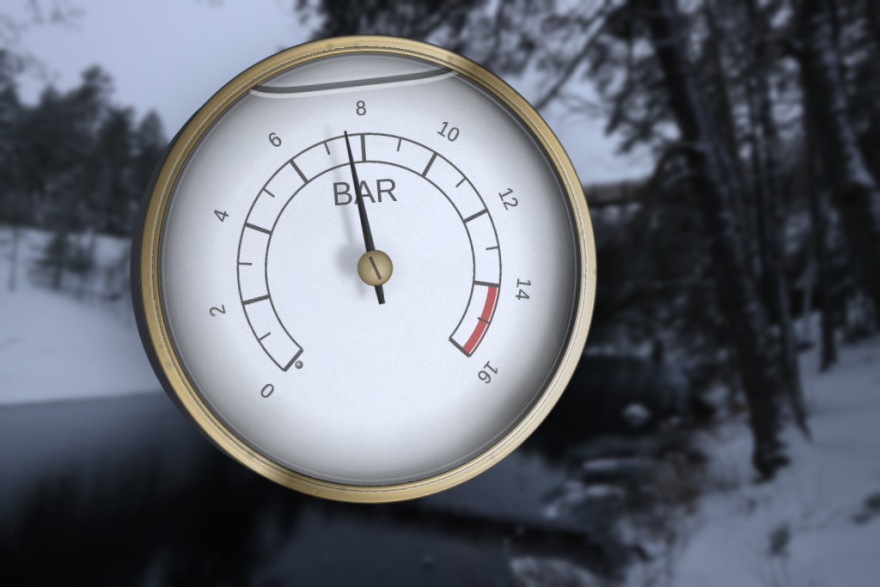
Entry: 7.5; bar
